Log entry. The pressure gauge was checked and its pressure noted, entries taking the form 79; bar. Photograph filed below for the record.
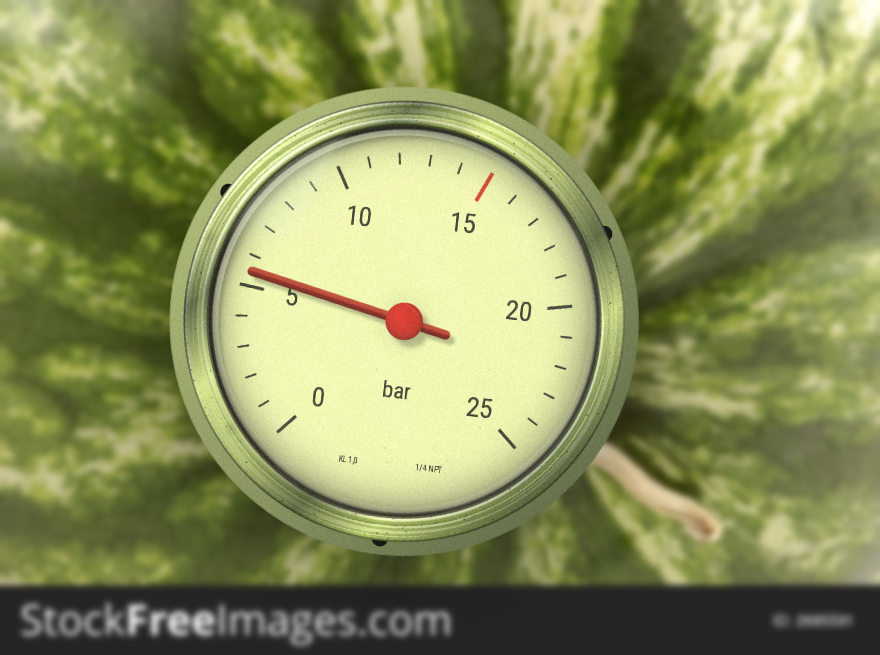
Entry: 5.5; bar
